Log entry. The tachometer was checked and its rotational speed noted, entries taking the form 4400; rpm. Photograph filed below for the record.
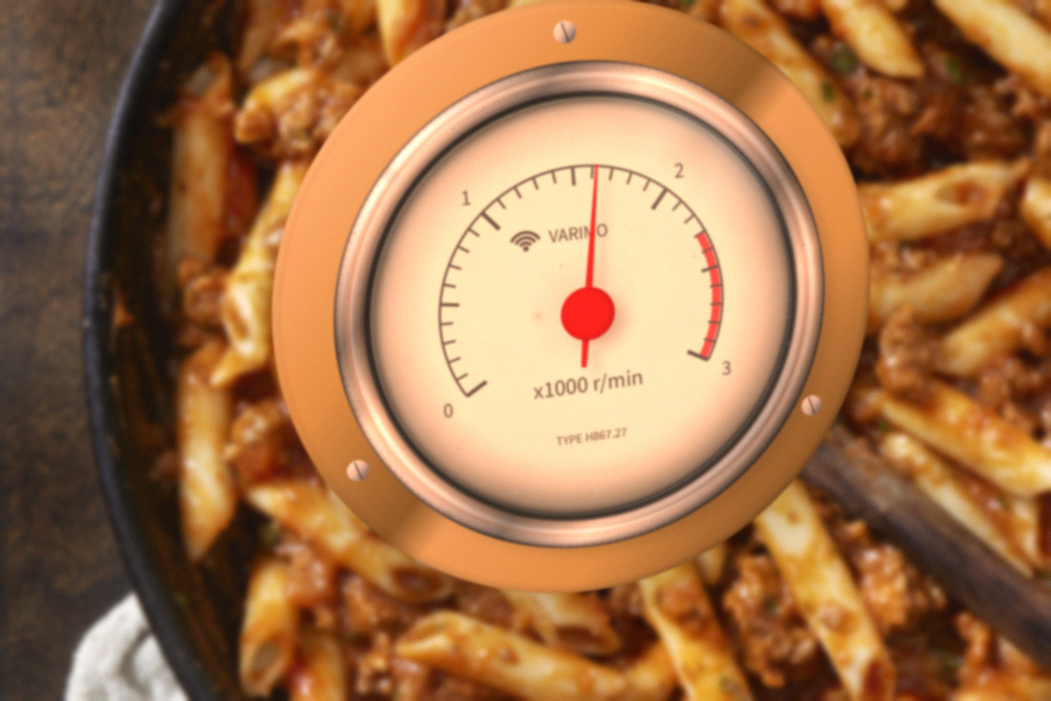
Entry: 1600; rpm
